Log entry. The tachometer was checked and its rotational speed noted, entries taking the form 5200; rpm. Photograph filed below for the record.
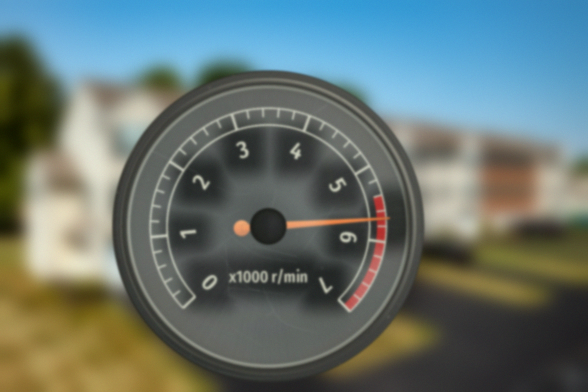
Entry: 5700; rpm
